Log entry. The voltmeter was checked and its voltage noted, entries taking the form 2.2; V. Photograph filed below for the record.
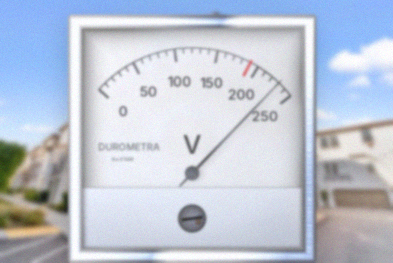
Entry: 230; V
